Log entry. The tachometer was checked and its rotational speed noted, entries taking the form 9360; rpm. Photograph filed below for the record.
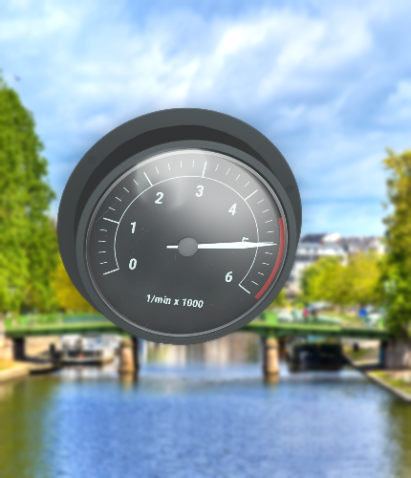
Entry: 5000; rpm
